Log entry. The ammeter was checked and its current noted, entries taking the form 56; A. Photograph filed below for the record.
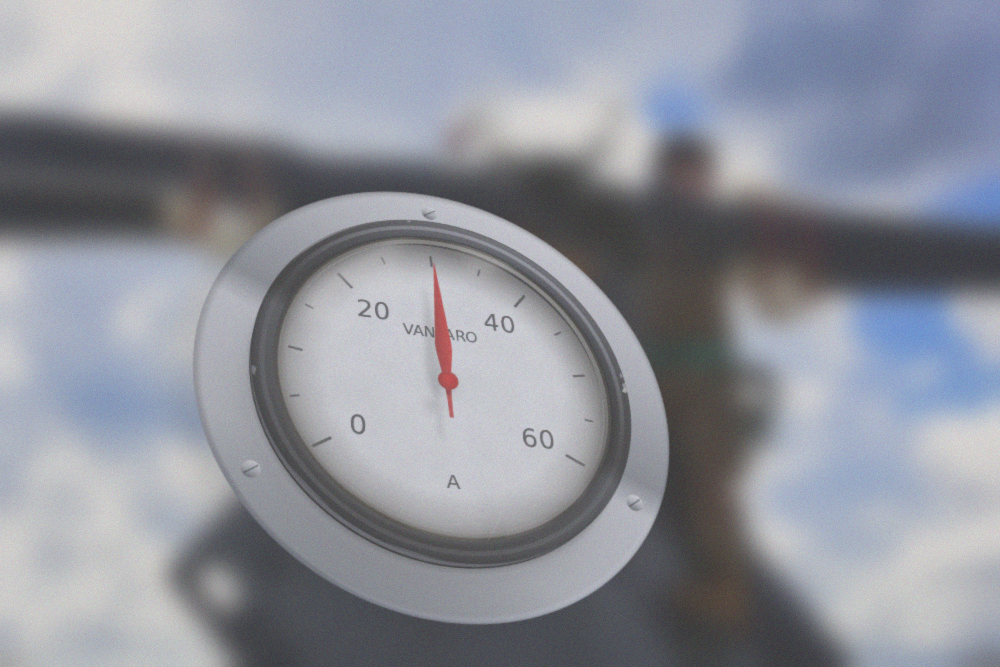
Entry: 30; A
